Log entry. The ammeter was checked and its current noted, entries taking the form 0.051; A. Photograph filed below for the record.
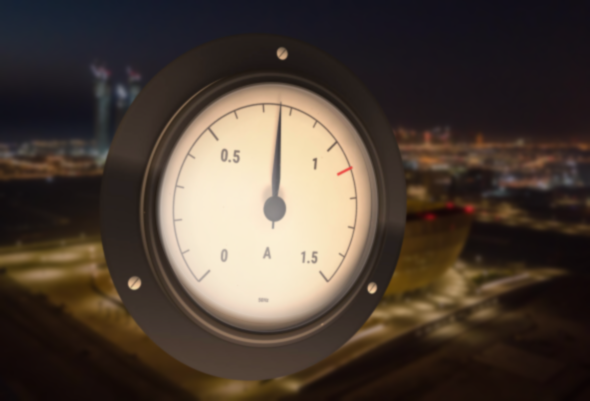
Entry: 0.75; A
